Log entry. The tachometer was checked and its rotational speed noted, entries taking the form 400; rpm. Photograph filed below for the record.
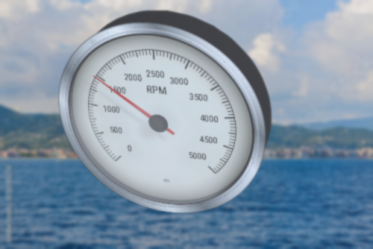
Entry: 1500; rpm
